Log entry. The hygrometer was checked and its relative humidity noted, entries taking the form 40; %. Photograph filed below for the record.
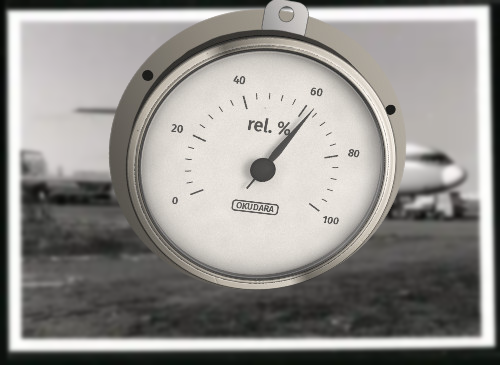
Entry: 62; %
